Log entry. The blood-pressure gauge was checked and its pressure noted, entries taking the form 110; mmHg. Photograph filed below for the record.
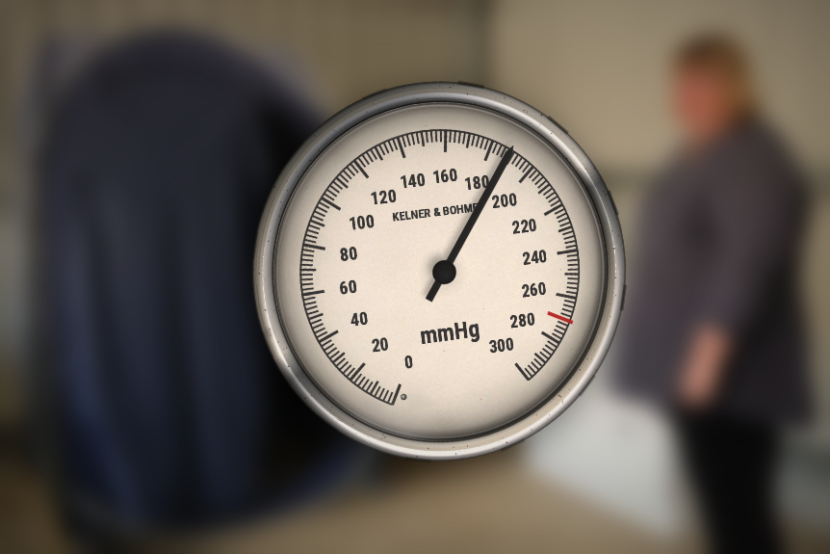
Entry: 188; mmHg
